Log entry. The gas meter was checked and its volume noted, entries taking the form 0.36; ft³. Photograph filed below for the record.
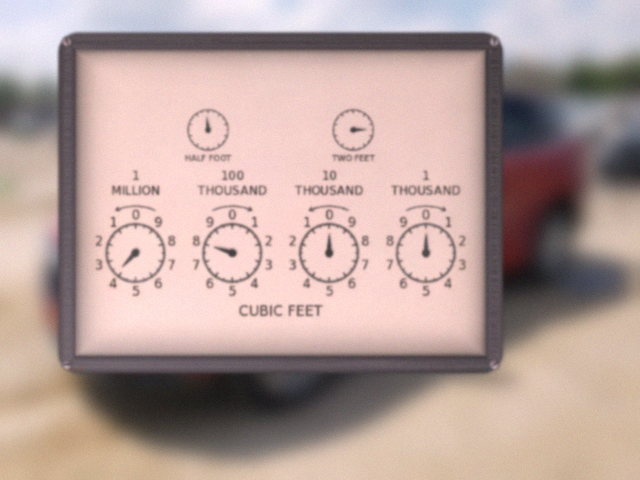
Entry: 380000; ft³
